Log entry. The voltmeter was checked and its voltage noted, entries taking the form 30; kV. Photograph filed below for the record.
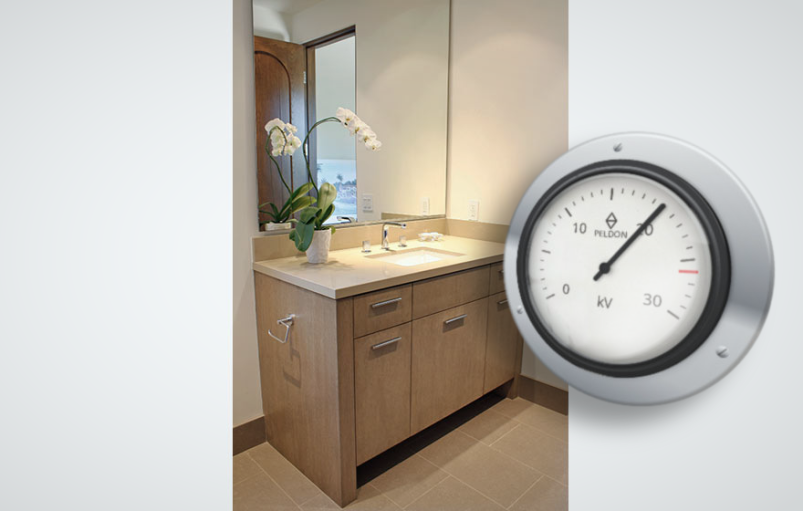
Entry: 20; kV
